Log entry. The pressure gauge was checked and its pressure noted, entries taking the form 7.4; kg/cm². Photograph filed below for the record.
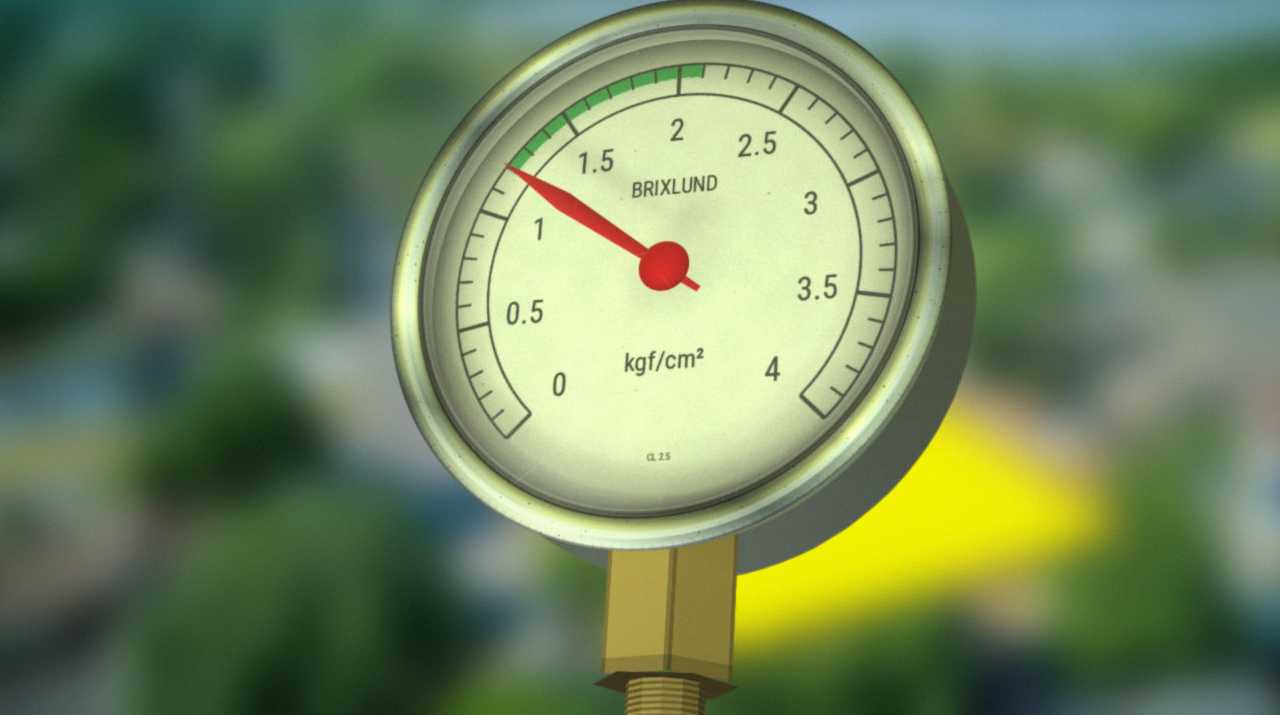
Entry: 1.2; kg/cm²
